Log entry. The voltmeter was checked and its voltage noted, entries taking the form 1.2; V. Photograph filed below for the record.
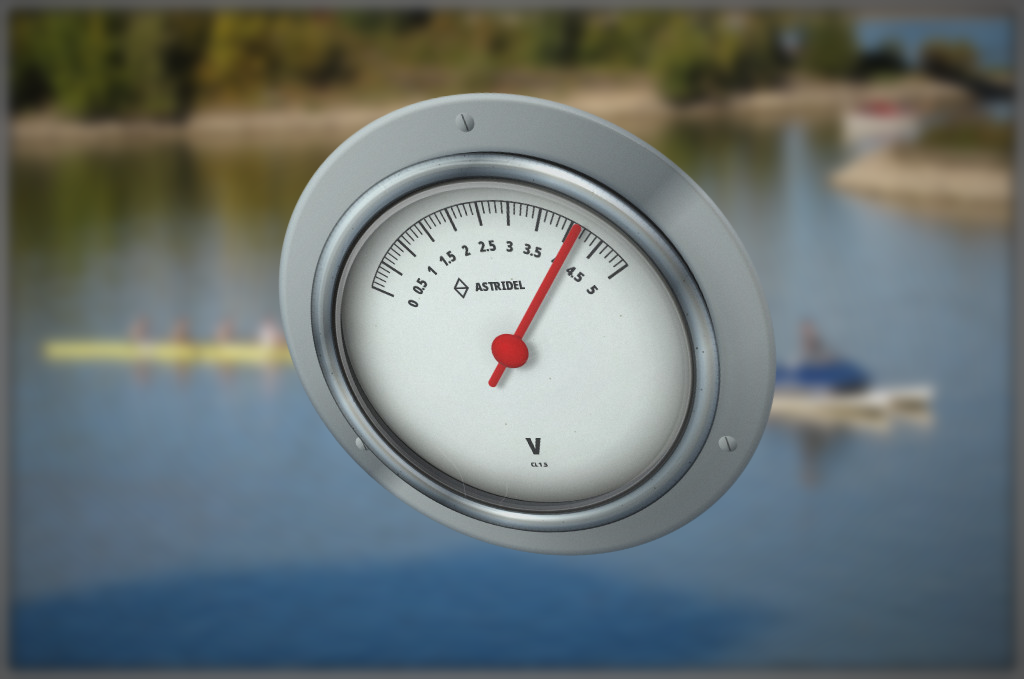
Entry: 4.1; V
